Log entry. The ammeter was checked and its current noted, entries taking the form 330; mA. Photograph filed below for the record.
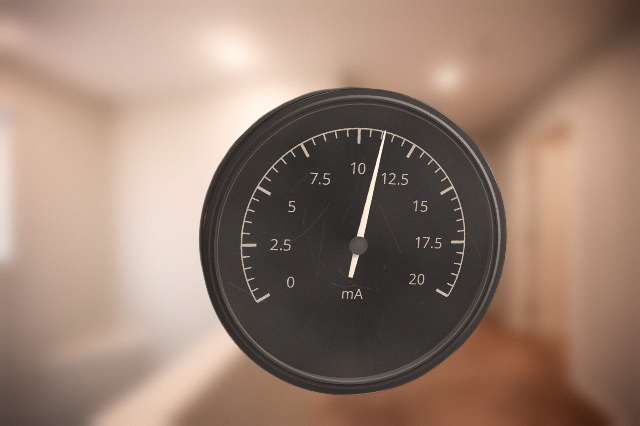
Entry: 11; mA
